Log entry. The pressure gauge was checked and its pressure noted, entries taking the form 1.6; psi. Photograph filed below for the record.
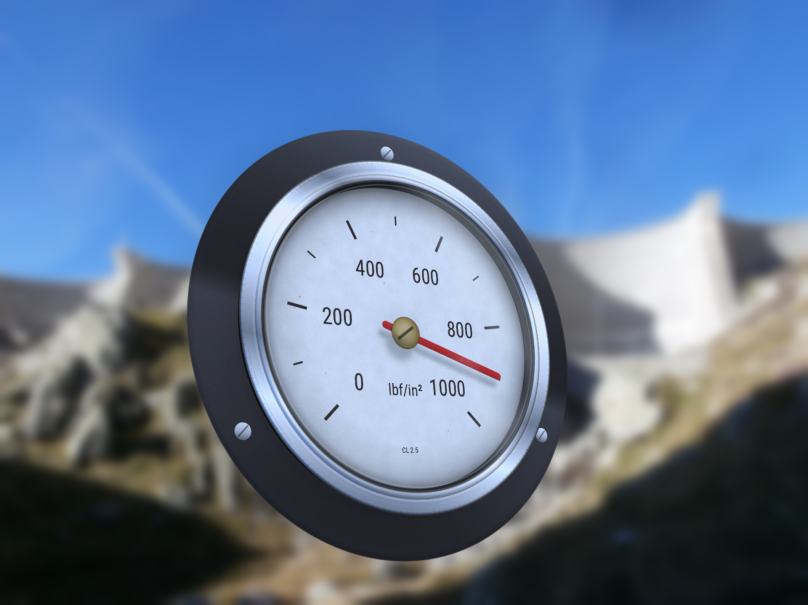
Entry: 900; psi
